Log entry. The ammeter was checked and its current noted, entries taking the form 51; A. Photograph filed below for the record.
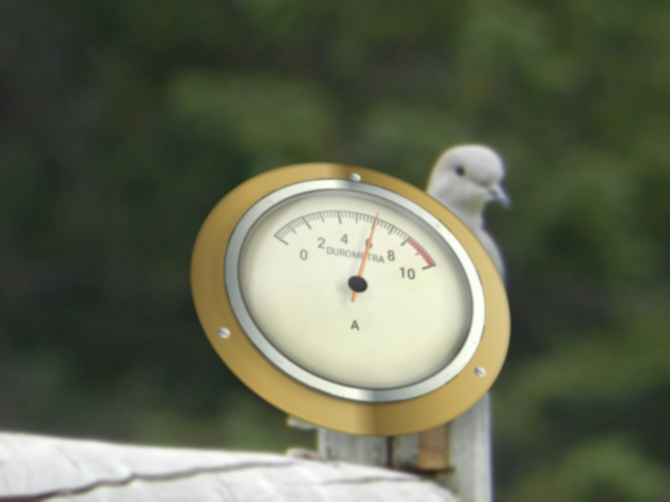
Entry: 6; A
